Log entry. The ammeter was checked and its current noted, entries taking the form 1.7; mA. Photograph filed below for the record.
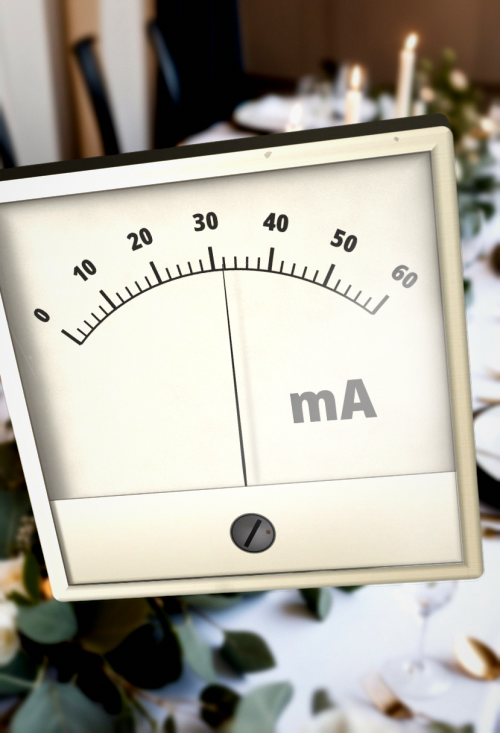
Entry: 32; mA
